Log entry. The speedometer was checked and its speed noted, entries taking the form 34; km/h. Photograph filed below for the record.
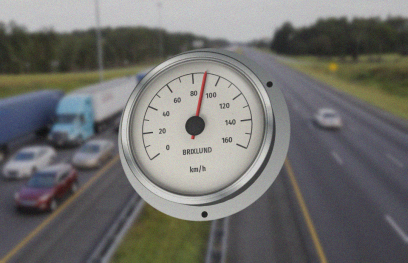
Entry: 90; km/h
